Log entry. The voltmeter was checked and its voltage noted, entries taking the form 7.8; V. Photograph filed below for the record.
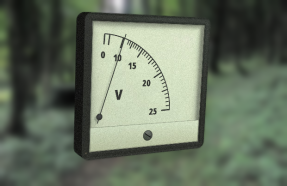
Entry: 10; V
